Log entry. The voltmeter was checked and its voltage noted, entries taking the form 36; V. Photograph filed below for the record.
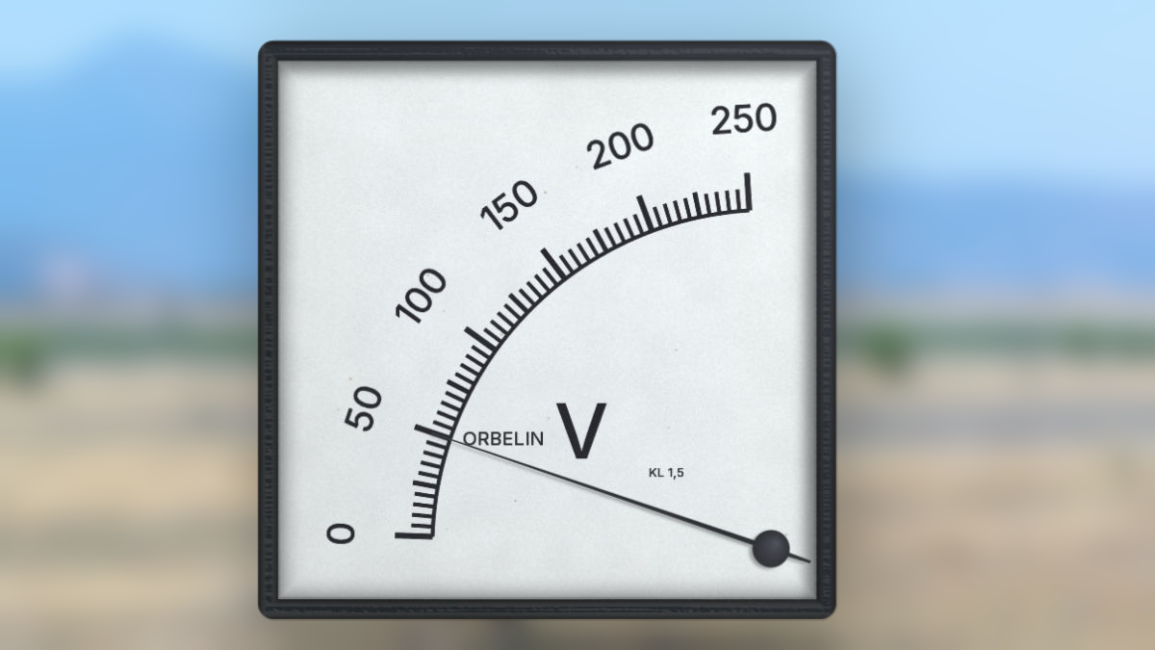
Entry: 50; V
